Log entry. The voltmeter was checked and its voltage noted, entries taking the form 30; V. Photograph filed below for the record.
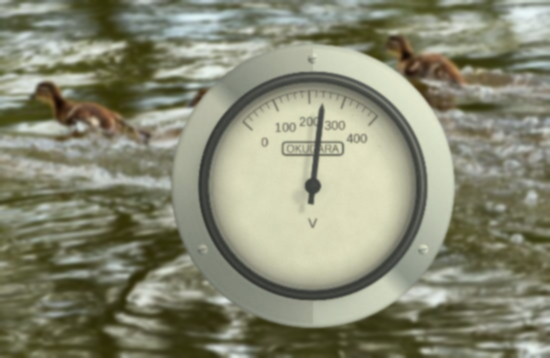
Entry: 240; V
